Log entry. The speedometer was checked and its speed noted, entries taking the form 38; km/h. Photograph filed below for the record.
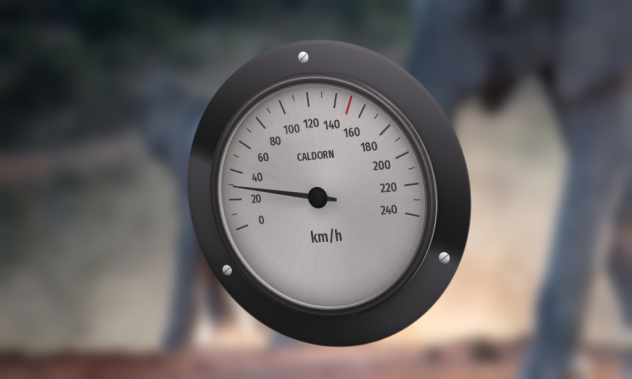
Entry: 30; km/h
